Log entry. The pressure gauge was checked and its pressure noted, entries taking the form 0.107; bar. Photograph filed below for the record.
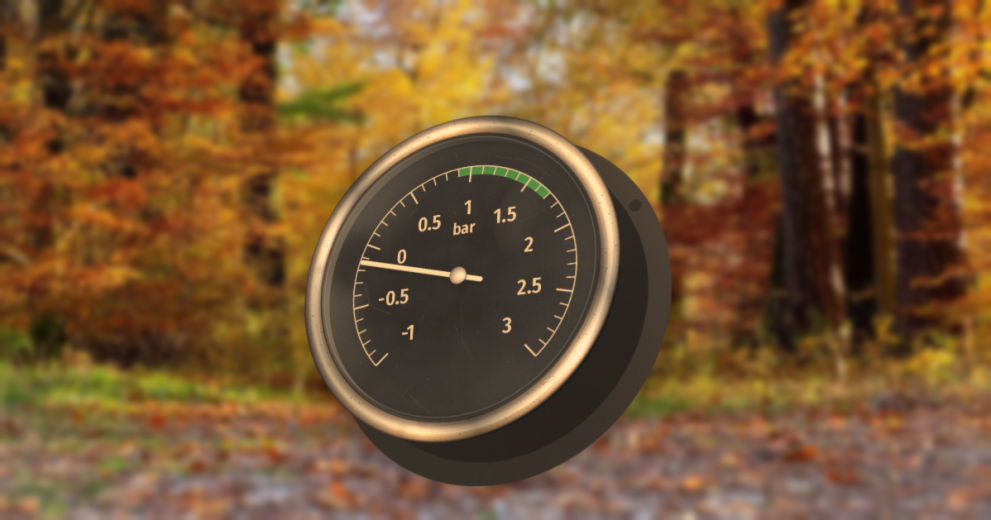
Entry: -0.15; bar
